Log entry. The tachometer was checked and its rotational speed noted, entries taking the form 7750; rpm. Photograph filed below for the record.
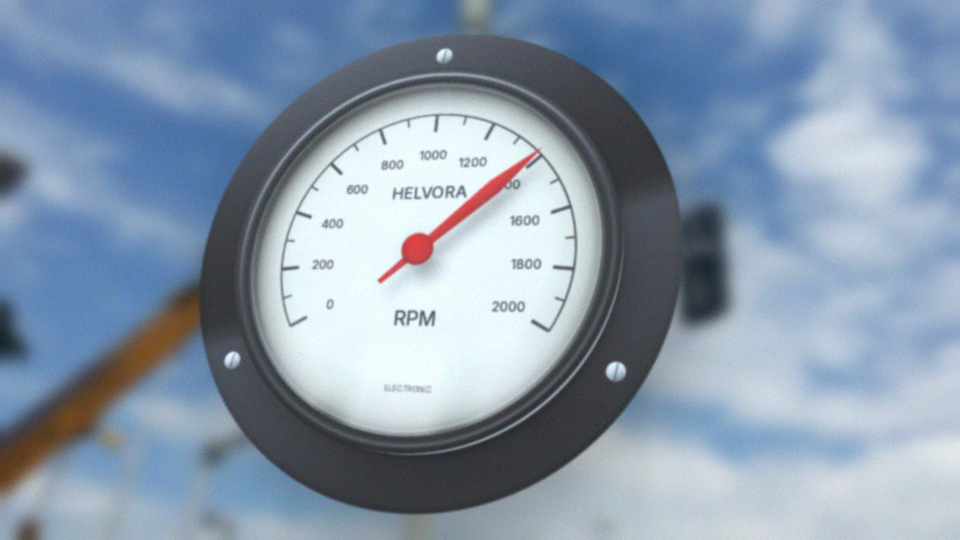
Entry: 1400; rpm
